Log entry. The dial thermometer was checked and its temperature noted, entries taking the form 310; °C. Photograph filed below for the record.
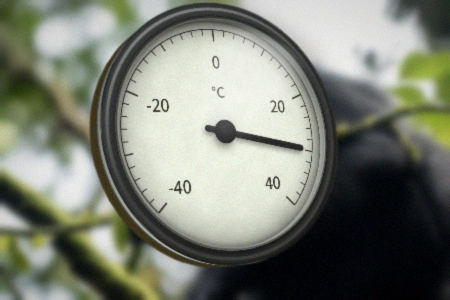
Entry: 30; °C
